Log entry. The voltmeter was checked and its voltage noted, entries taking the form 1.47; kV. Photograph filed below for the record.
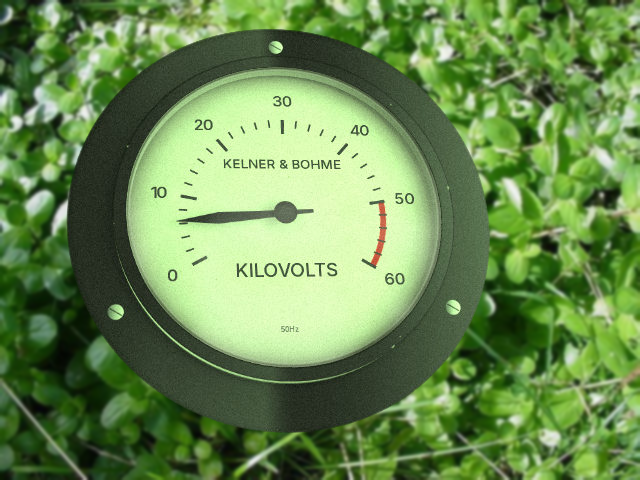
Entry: 6; kV
